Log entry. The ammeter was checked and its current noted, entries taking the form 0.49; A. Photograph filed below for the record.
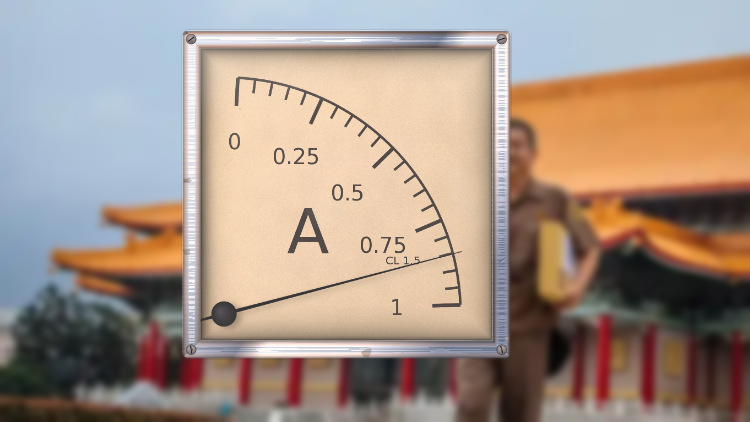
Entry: 0.85; A
